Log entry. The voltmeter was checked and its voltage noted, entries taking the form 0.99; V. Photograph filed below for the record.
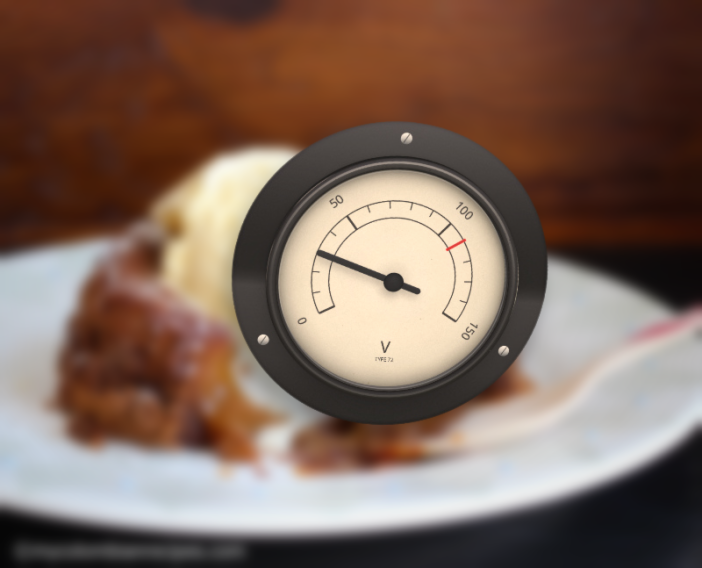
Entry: 30; V
